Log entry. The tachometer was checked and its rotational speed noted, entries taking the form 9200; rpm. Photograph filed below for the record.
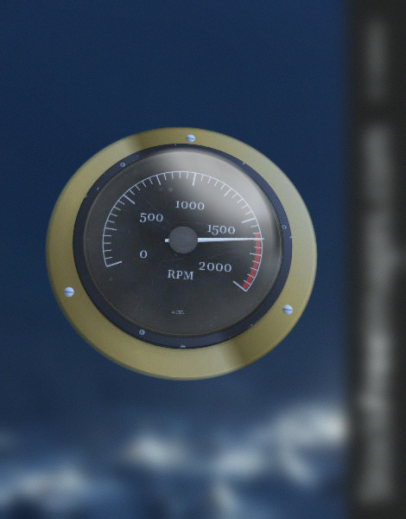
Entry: 1650; rpm
